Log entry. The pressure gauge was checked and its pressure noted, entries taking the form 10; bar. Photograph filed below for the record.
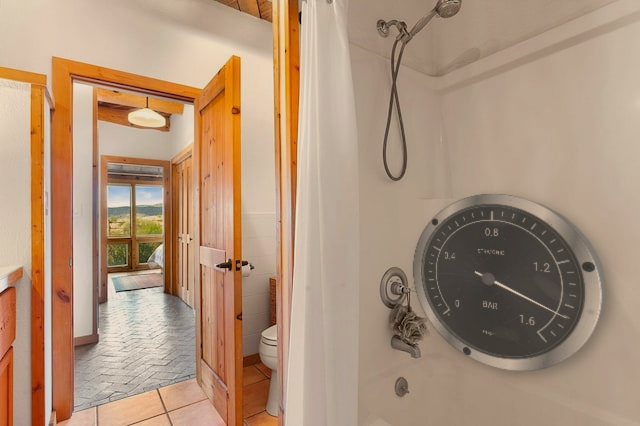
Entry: 1.45; bar
